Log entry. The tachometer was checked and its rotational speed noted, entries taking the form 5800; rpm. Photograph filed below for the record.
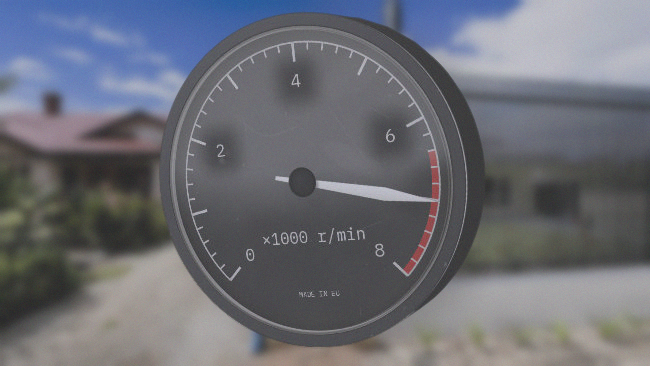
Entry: 7000; rpm
